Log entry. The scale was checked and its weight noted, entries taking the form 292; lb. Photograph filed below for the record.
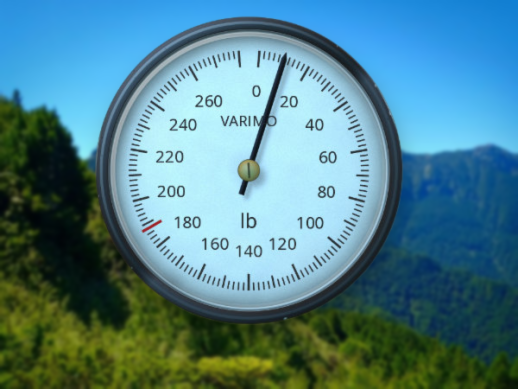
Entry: 10; lb
